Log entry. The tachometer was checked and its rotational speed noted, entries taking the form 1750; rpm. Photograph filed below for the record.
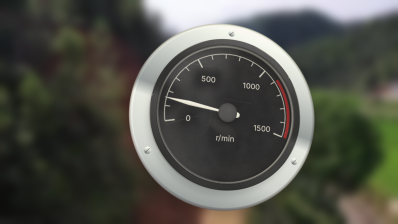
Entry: 150; rpm
